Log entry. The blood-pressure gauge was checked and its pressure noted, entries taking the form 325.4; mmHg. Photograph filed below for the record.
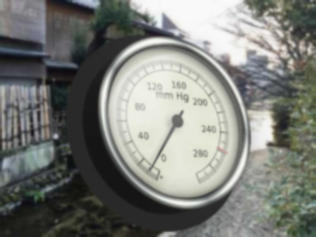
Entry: 10; mmHg
